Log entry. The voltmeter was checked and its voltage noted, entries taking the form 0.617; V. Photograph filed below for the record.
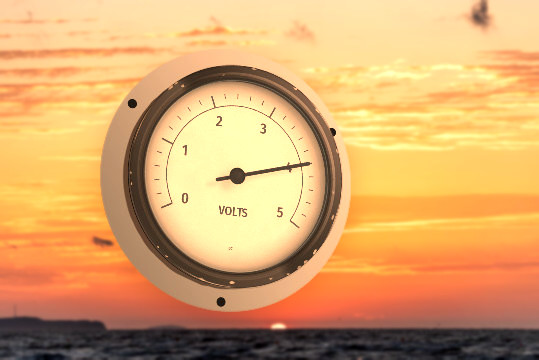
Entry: 4; V
